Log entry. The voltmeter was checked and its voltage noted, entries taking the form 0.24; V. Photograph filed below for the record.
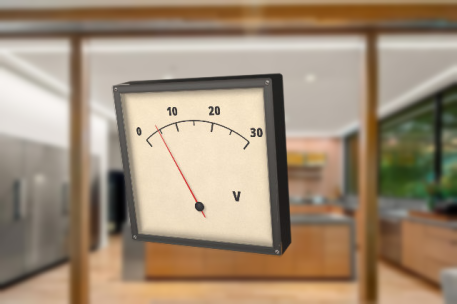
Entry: 5; V
